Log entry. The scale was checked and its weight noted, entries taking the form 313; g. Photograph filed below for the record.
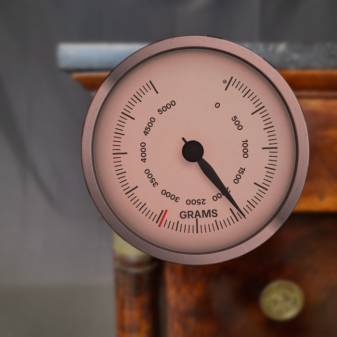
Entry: 1900; g
